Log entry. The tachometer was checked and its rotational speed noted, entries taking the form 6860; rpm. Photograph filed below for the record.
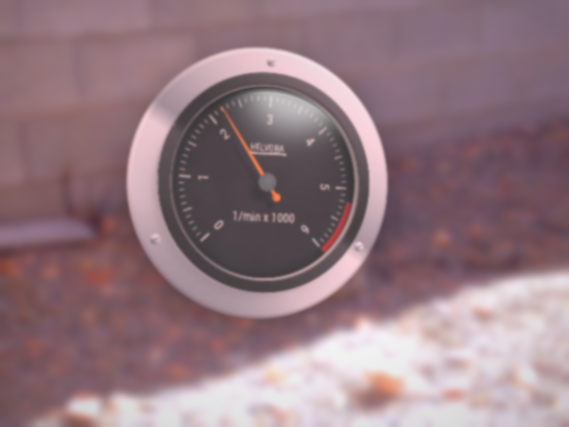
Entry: 2200; rpm
